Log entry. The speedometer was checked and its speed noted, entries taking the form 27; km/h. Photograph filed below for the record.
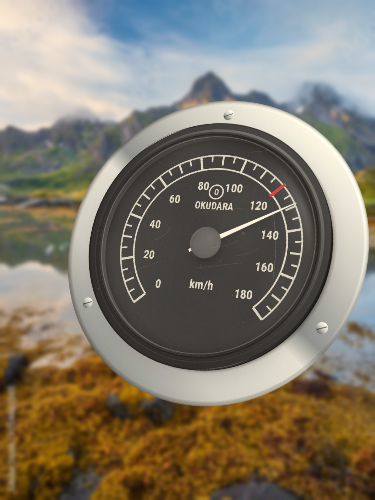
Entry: 130; km/h
